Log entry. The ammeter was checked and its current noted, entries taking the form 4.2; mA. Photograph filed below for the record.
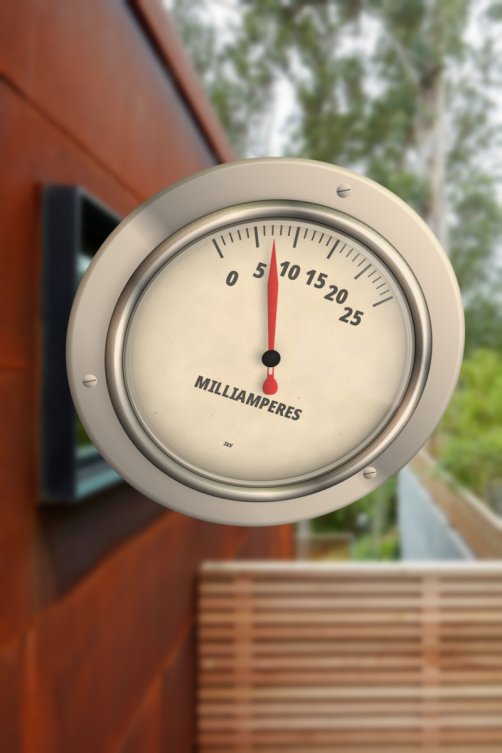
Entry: 7; mA
